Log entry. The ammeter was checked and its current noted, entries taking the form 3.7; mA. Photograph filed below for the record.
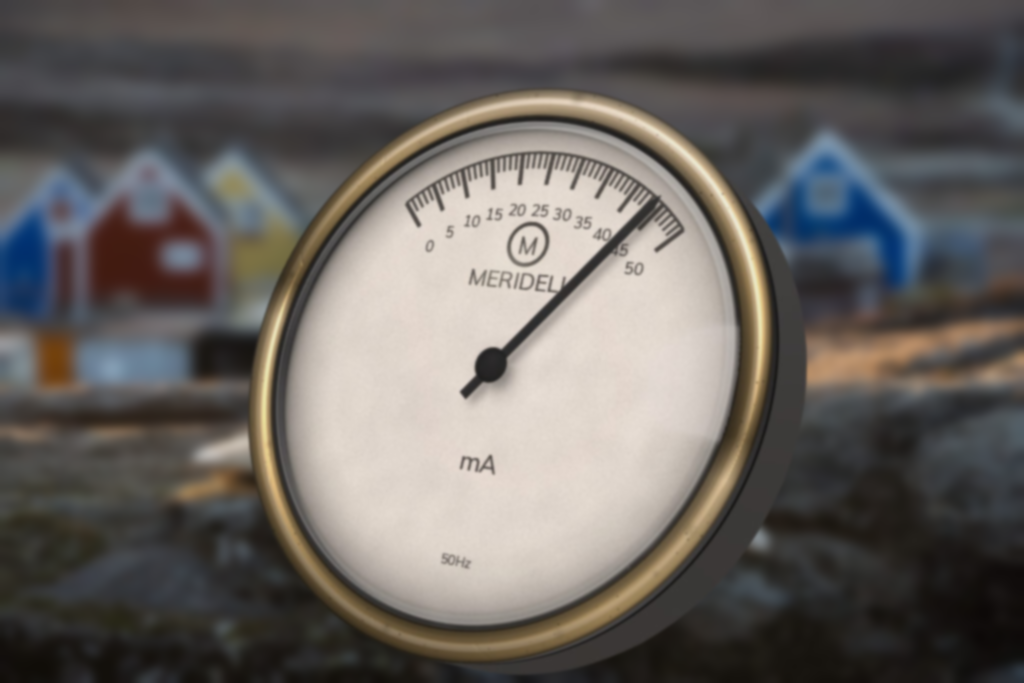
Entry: 45; mA
